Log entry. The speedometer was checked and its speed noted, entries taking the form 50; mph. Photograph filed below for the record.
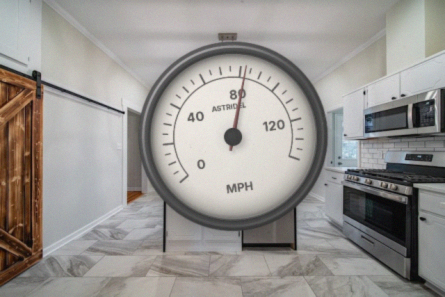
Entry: 82.5; mph
